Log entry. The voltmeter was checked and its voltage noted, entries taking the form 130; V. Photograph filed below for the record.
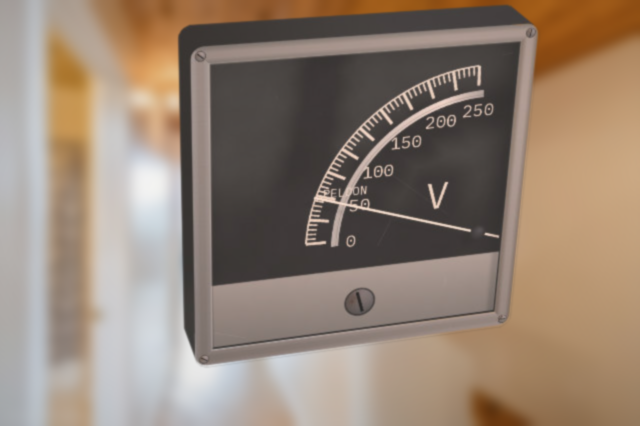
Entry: 50; V
